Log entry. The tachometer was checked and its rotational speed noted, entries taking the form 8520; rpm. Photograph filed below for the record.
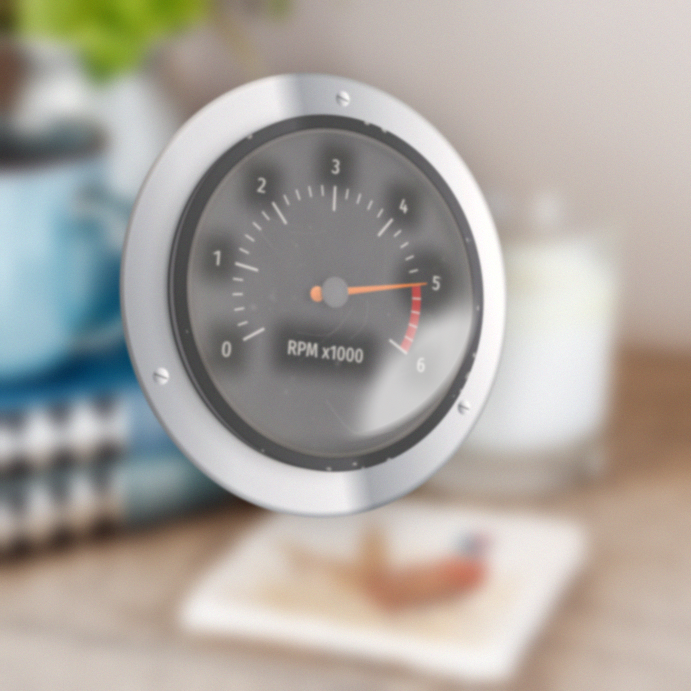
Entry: 5000; rpm
